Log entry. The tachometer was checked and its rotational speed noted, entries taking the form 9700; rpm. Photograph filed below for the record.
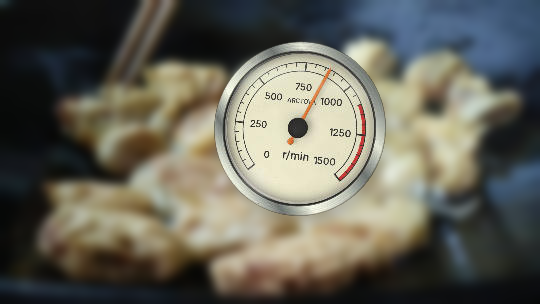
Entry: 875; rpm
